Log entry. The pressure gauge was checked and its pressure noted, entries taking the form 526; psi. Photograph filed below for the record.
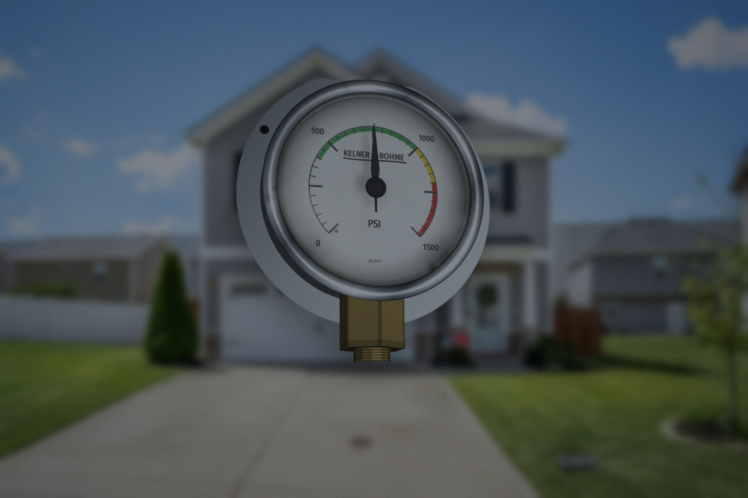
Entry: 750; psi
